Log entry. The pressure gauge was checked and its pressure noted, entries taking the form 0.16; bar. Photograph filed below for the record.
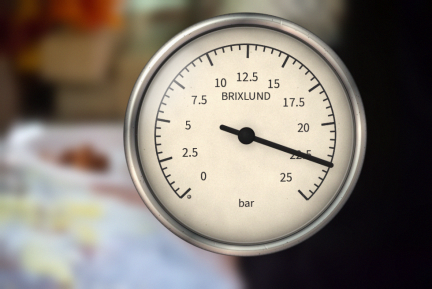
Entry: 22.5; bar
